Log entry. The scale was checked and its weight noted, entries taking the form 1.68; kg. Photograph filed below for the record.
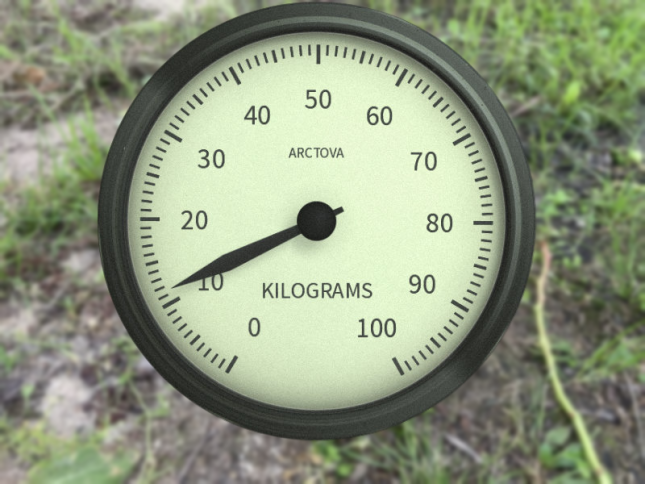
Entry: 11.5; kg
